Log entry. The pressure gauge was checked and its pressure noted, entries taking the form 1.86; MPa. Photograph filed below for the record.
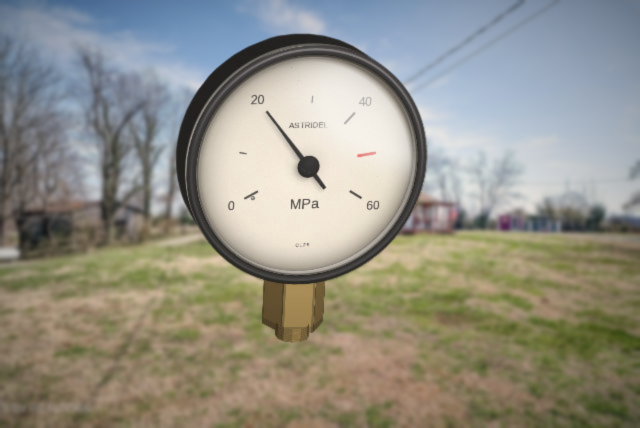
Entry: 20; MPa
